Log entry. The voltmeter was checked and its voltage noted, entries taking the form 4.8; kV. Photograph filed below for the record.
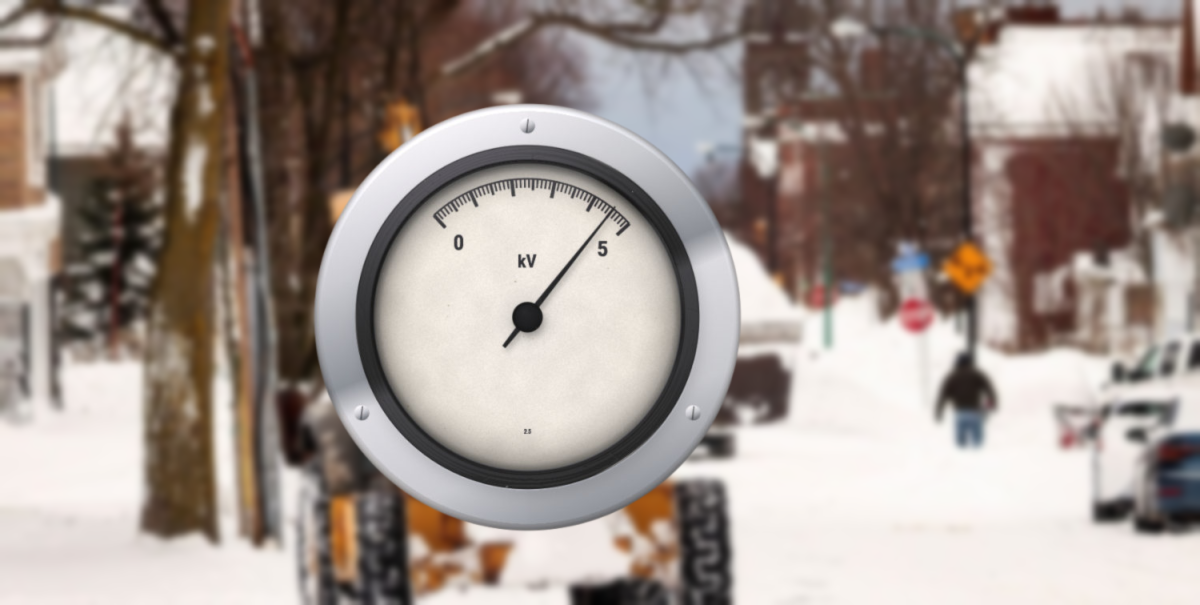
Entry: 4.5; kV
